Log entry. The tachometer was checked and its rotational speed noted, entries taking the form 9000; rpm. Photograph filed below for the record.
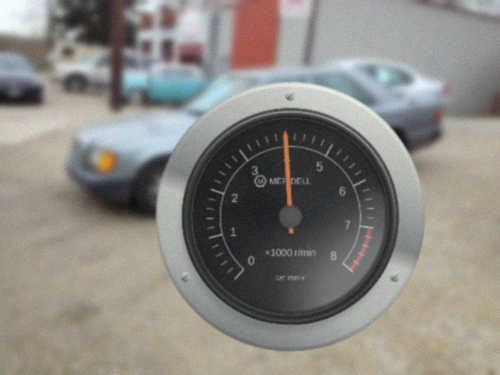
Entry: 4000; rpm
